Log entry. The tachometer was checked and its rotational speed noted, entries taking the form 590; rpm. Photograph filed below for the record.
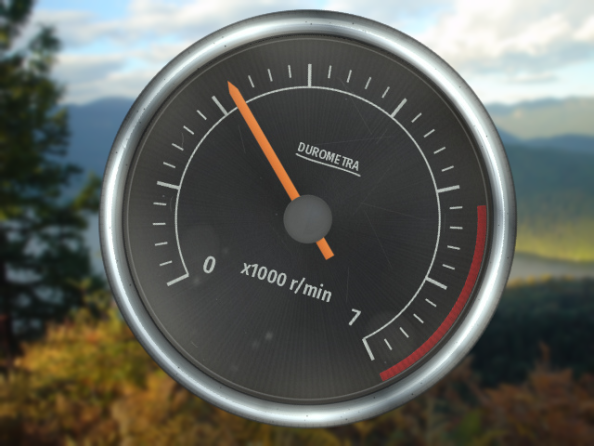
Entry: 2200; rpm
